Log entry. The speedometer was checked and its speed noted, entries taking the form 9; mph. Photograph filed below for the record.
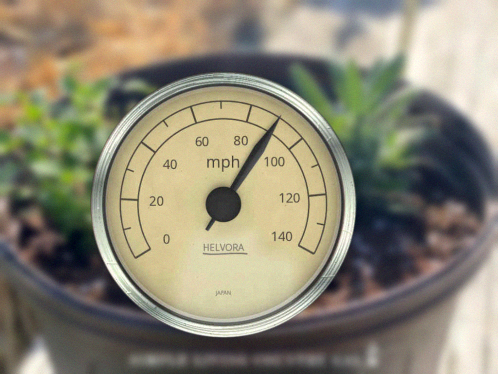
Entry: 90; mph
